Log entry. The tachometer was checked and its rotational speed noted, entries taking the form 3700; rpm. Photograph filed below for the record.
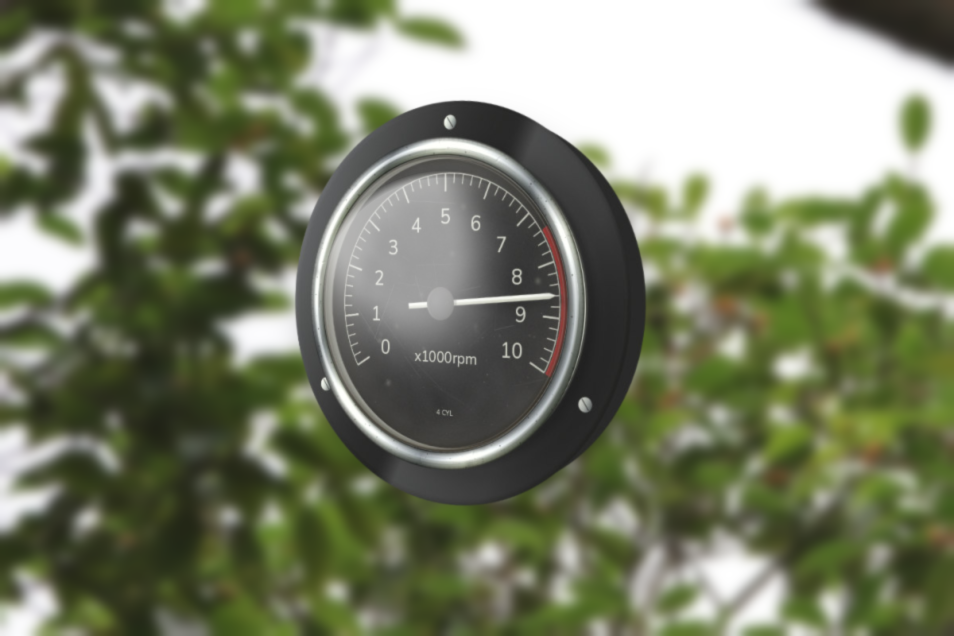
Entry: 8600; rpm
